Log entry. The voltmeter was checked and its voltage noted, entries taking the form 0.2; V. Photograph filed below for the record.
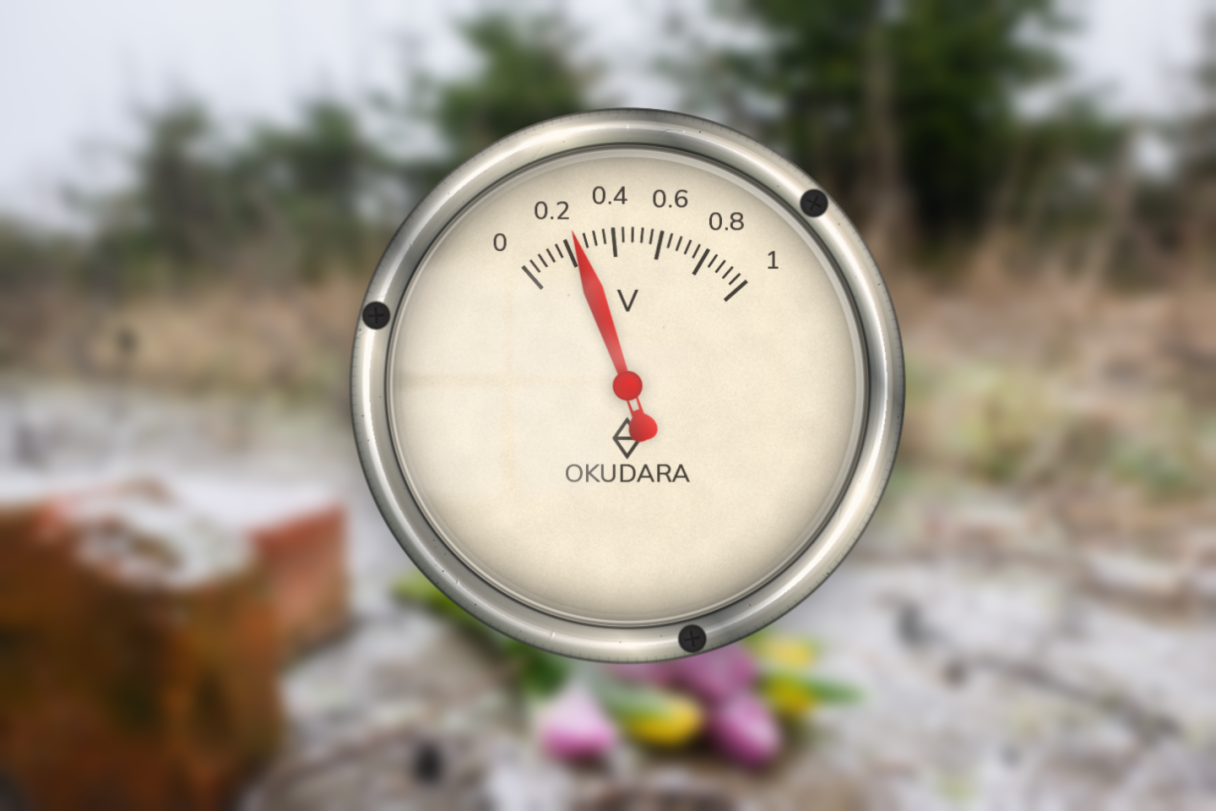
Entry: 0.24; V
